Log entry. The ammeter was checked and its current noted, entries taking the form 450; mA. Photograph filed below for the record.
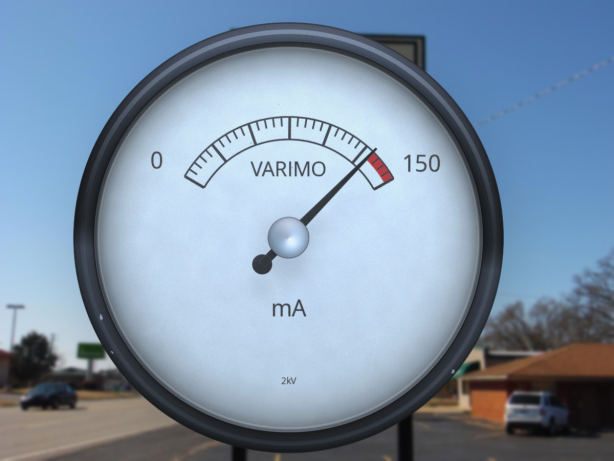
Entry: 130; mA
